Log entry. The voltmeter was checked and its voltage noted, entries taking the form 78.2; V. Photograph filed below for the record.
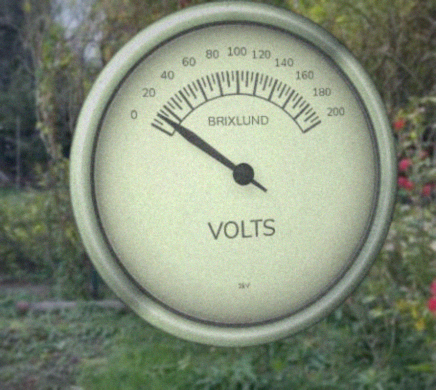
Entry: 10; V
